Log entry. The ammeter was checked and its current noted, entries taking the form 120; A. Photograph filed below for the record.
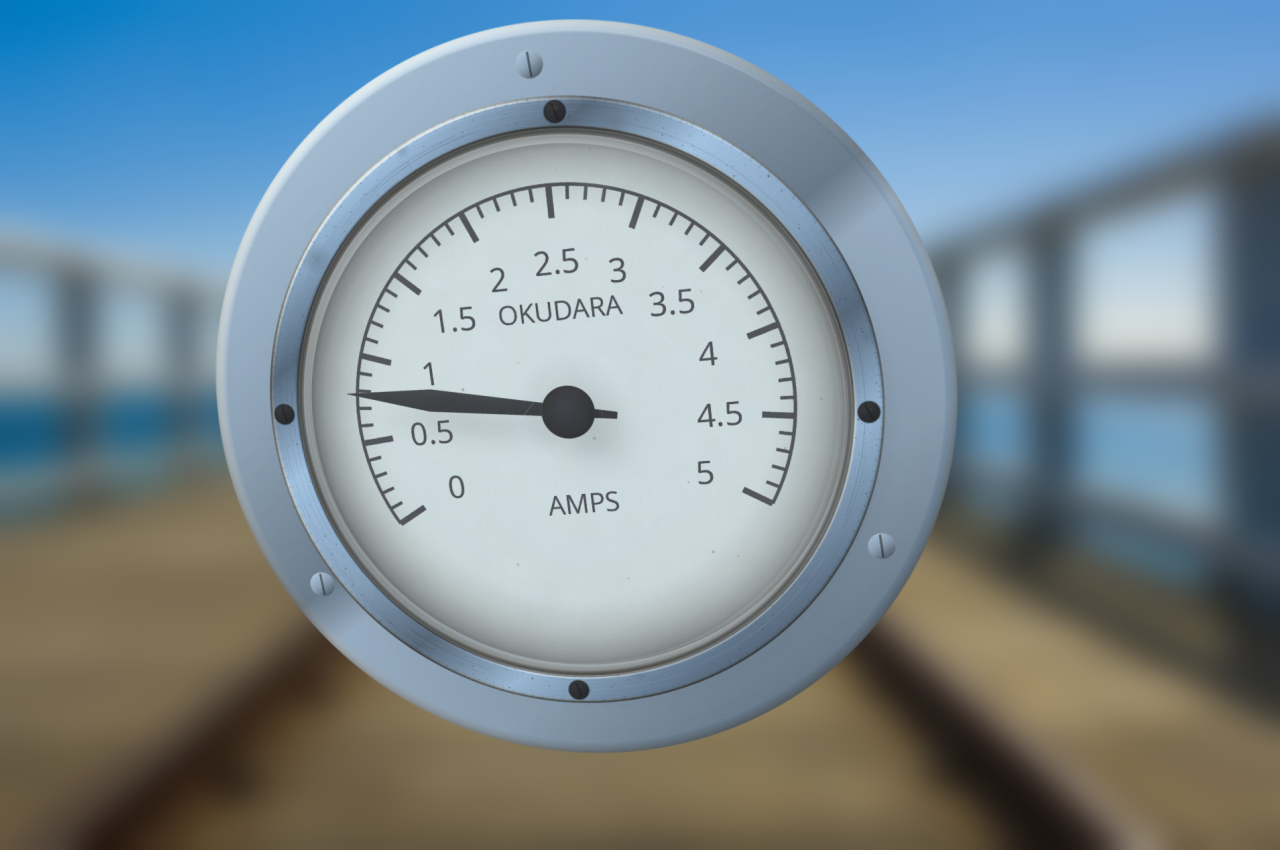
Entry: 0.8; A
